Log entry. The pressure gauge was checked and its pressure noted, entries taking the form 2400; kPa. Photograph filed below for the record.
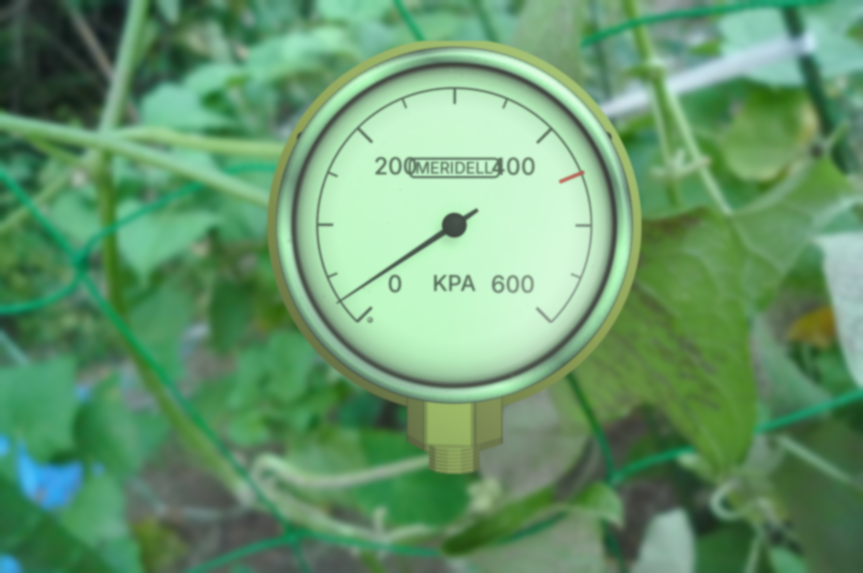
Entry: 25; kPa
